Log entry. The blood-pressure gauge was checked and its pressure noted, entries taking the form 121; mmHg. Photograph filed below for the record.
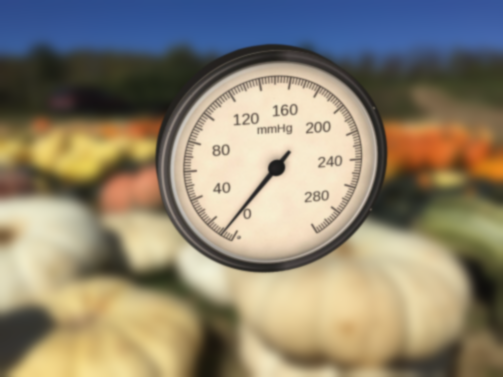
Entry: 10; mmHg
